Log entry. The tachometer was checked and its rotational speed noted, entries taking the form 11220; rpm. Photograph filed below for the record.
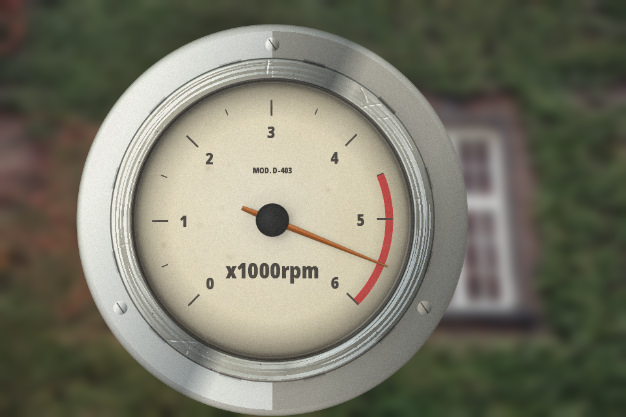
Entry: 5500; rpm
